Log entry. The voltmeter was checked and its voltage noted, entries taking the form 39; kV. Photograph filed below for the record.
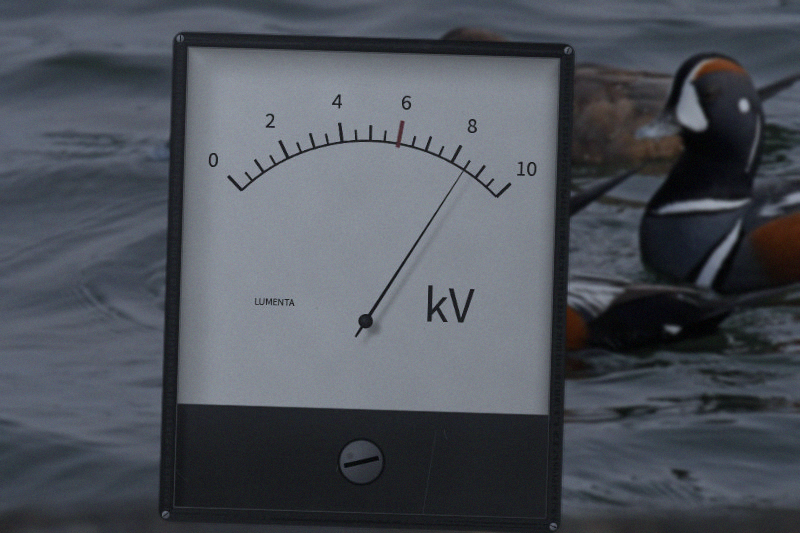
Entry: 8.5; kV
